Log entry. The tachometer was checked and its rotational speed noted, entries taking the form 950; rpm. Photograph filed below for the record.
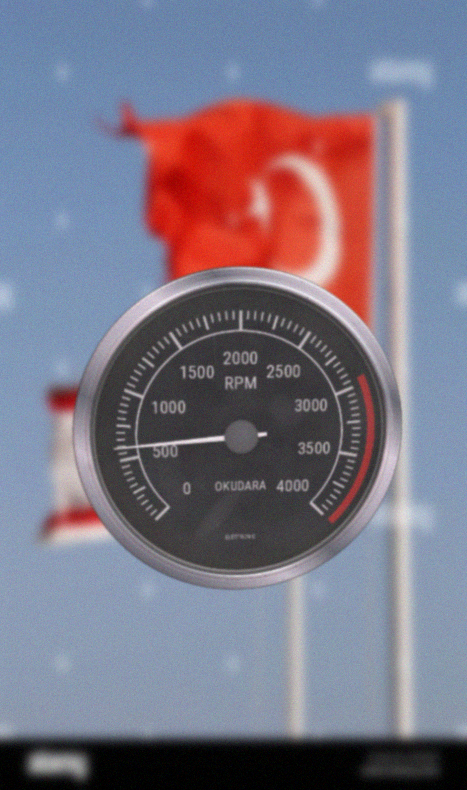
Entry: 600; rpm
